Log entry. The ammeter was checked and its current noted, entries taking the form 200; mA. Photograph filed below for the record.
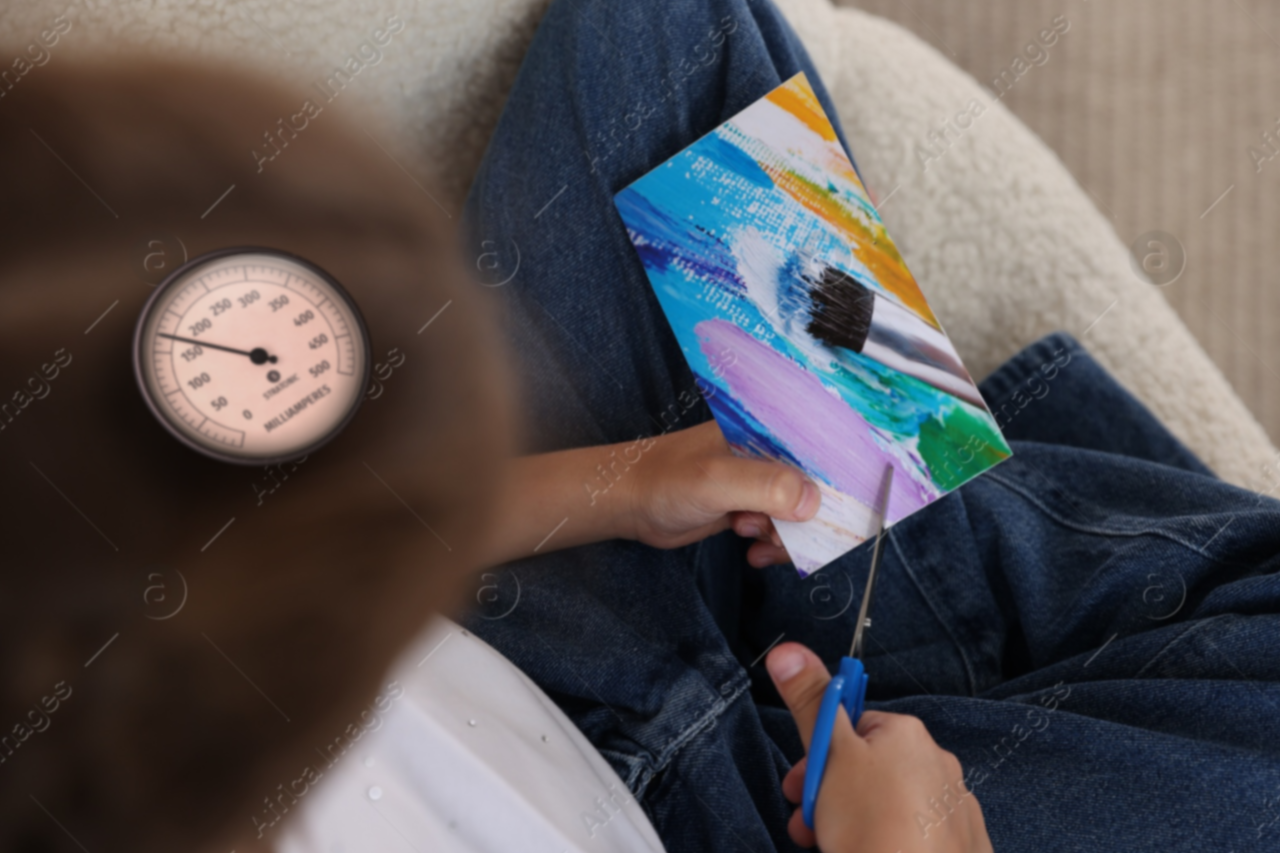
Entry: 170; mA
